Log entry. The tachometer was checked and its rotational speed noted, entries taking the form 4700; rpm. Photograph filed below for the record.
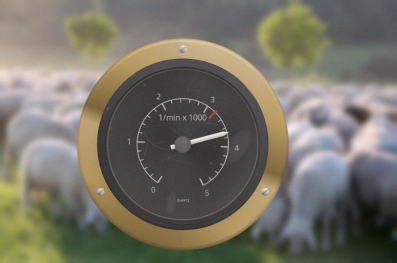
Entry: 3700; rpm
